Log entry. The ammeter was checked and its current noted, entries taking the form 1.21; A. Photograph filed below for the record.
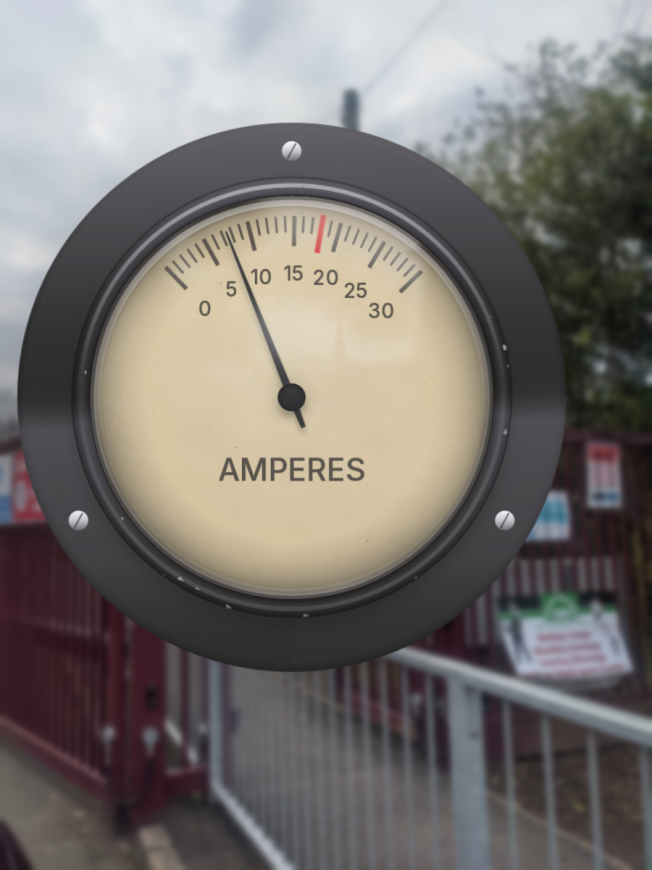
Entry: 7.5; A
